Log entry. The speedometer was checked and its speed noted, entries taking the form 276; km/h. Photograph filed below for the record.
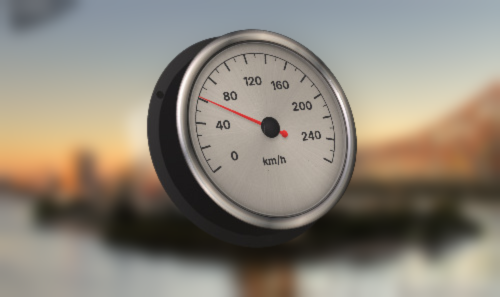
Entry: 60; km/h
